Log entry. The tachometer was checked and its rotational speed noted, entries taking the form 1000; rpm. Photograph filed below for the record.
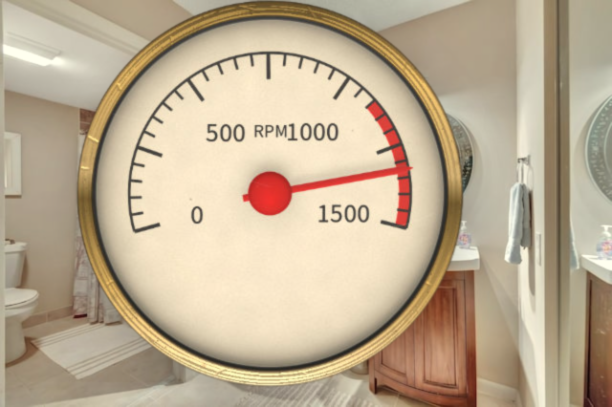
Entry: 1325; rpm
